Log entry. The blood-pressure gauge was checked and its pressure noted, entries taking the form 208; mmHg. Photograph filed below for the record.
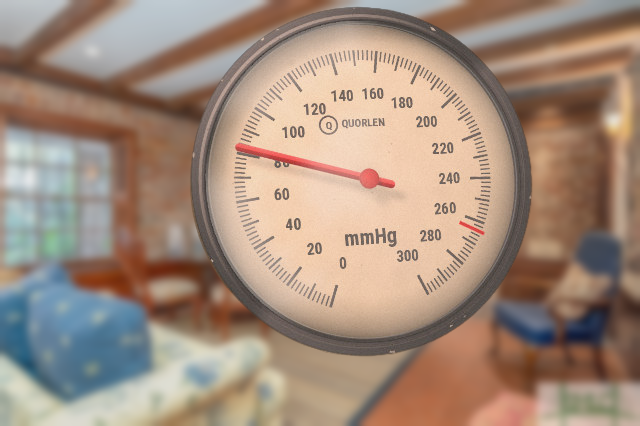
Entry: 82; mmHg
